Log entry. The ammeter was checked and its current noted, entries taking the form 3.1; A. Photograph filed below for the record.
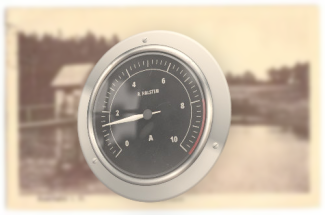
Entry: 1.4; A
